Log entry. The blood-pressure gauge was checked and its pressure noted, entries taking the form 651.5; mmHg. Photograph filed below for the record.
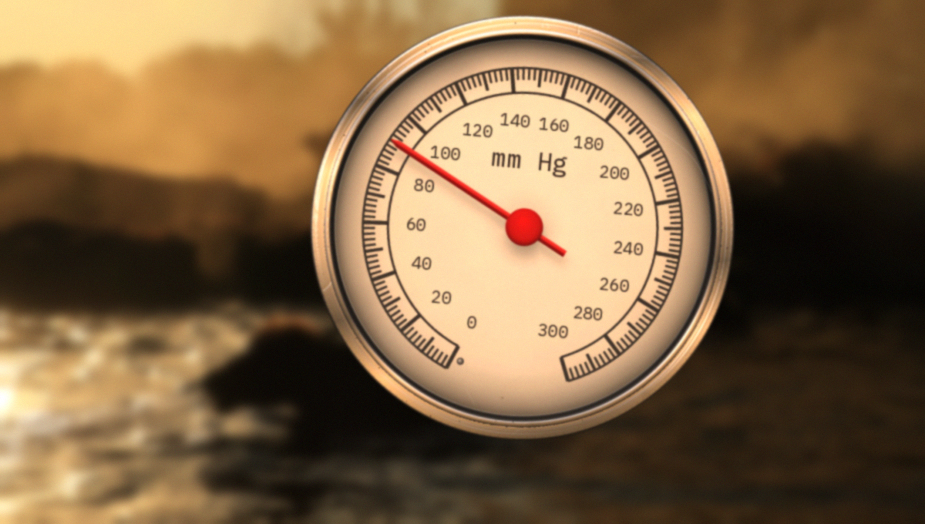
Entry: 90; mmHg
